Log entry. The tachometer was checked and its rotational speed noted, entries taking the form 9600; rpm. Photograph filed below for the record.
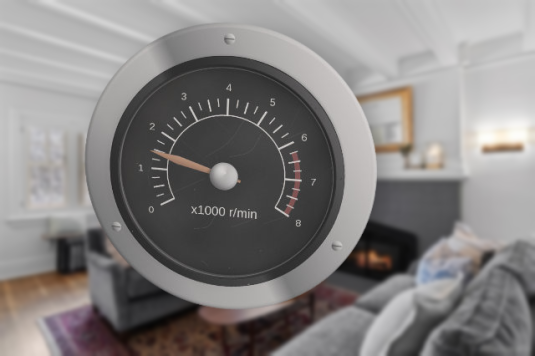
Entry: 1500; rpm
